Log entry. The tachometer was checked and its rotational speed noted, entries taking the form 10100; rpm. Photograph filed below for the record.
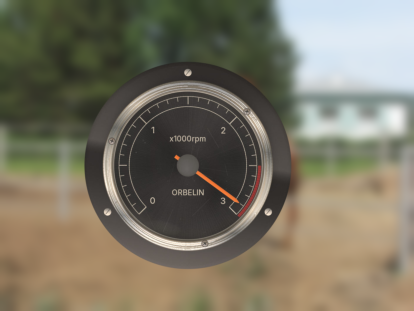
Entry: 2900; rpm
